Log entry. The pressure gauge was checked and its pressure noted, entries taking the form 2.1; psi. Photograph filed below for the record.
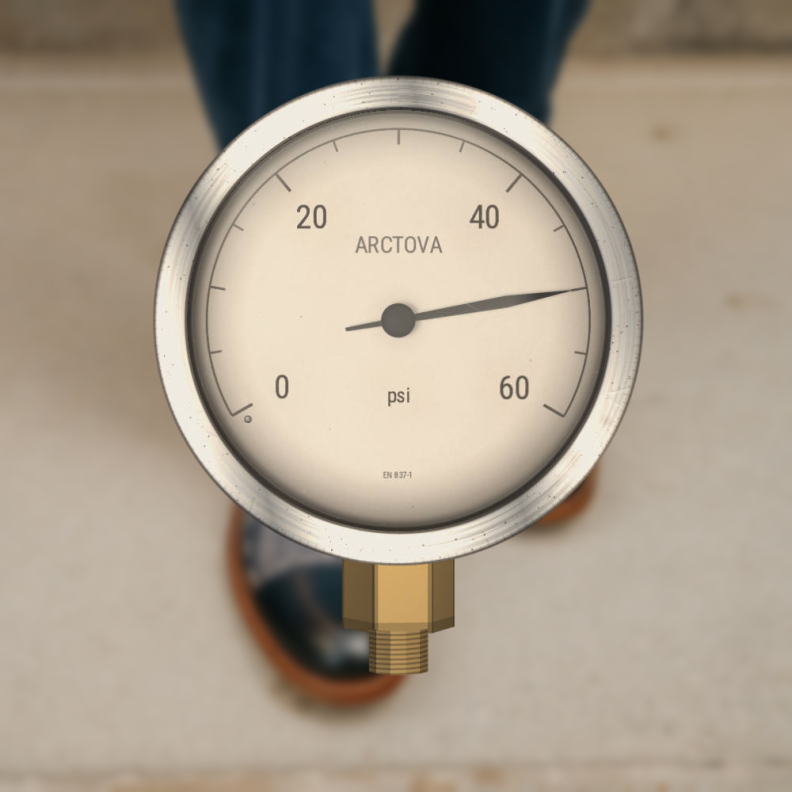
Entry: 50; psi
